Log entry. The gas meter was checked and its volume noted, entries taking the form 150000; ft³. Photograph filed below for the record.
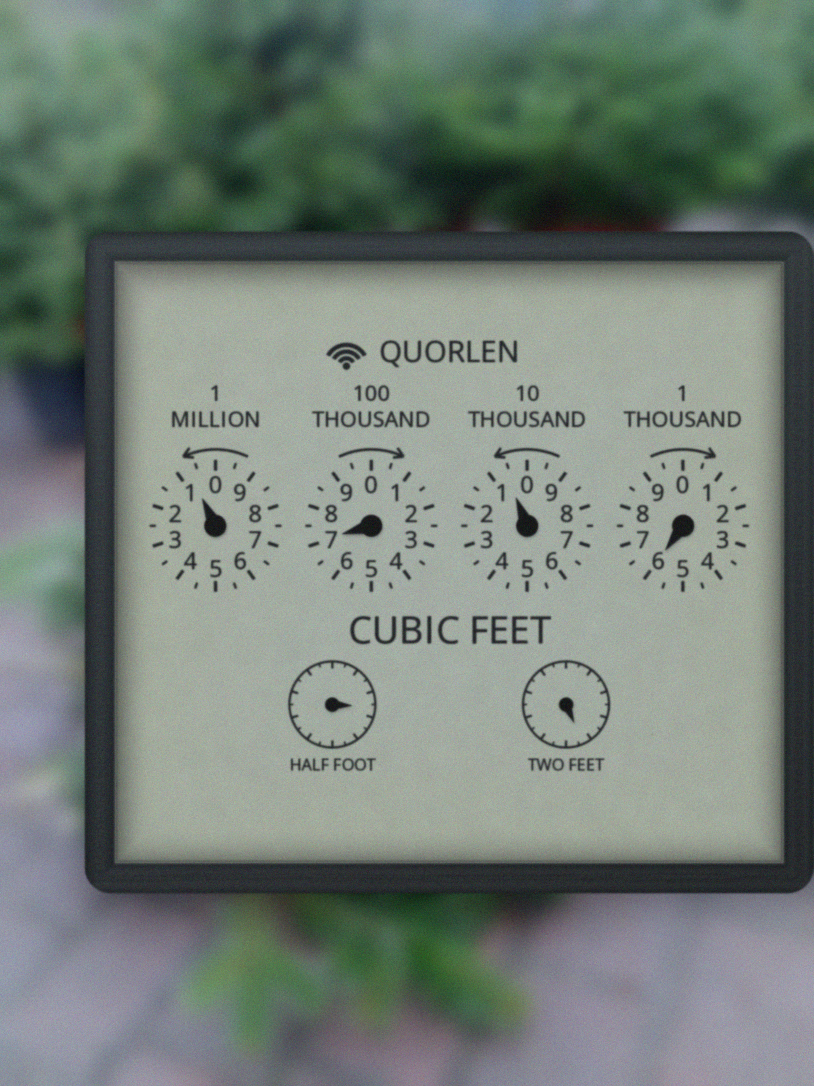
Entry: 70600; ft³
